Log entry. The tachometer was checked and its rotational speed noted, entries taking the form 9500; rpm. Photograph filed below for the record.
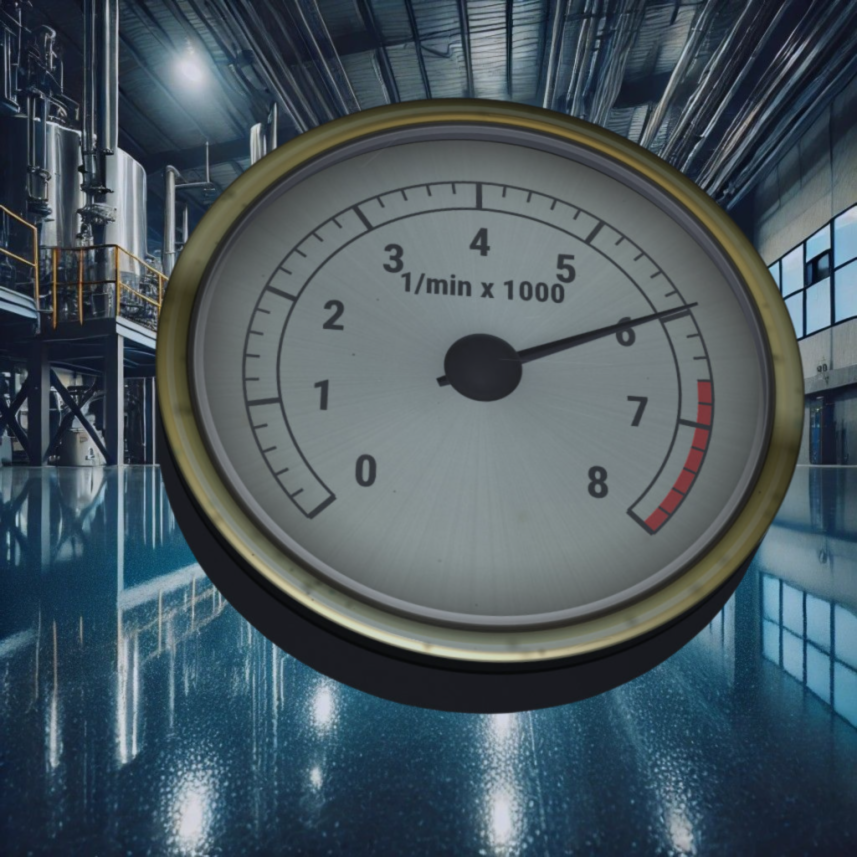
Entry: 6000; rpm
